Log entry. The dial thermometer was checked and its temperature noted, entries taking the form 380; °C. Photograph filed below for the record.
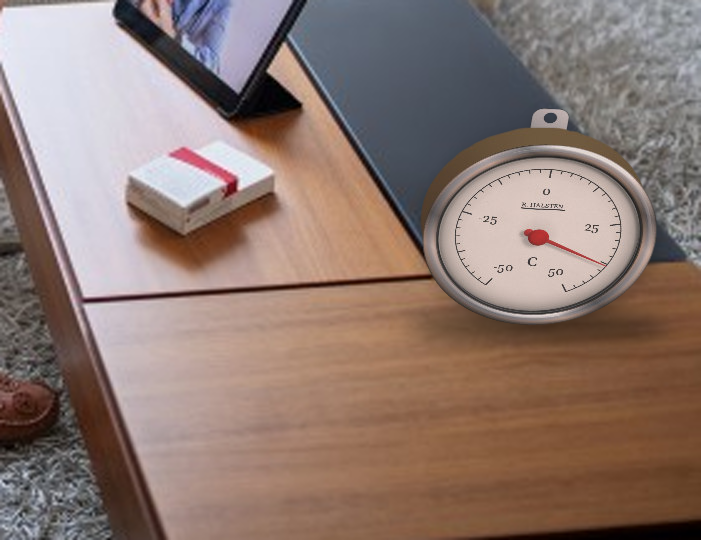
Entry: 37.5; °C
